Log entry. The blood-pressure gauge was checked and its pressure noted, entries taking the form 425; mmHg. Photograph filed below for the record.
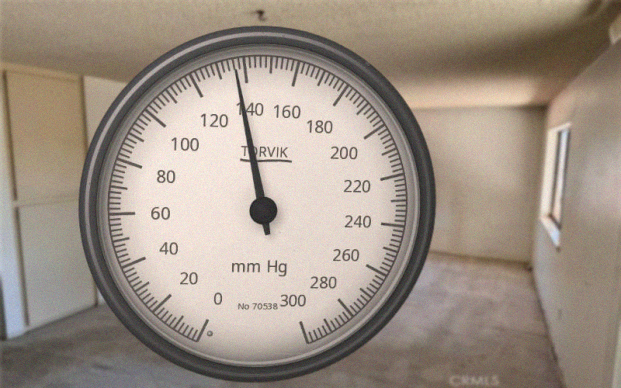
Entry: 136; mmHg
